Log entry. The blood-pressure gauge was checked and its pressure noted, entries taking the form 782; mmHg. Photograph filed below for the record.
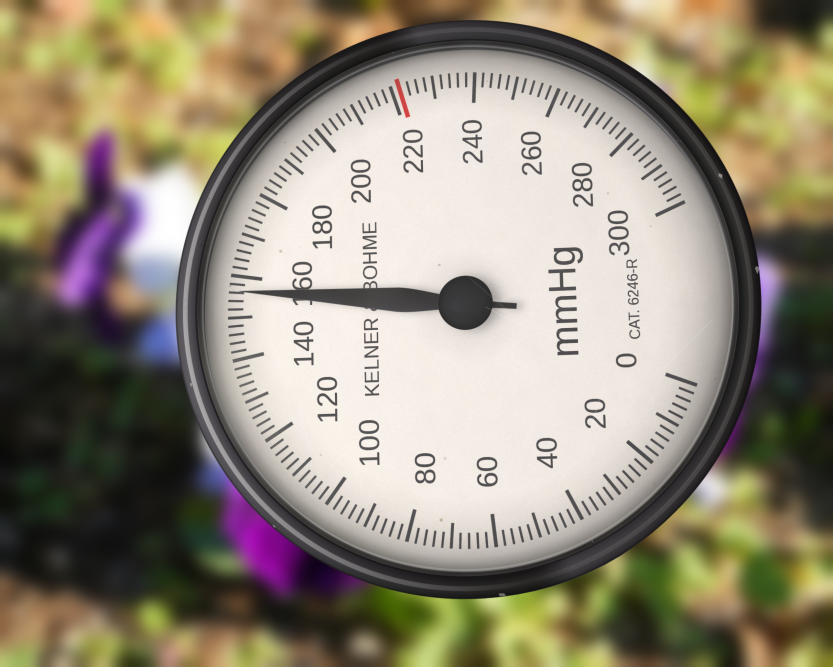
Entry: 156; mmHg
